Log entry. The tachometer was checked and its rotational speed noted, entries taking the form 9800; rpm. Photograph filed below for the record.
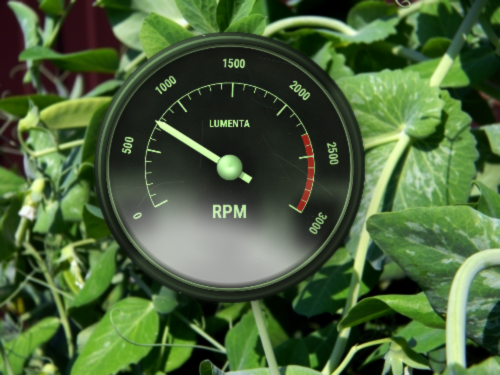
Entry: 750; rpm
